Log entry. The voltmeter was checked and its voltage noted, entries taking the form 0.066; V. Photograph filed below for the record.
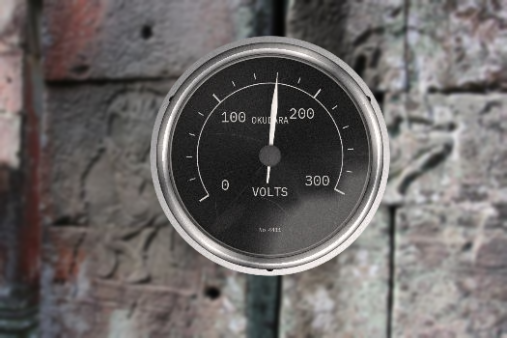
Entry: 160; V
